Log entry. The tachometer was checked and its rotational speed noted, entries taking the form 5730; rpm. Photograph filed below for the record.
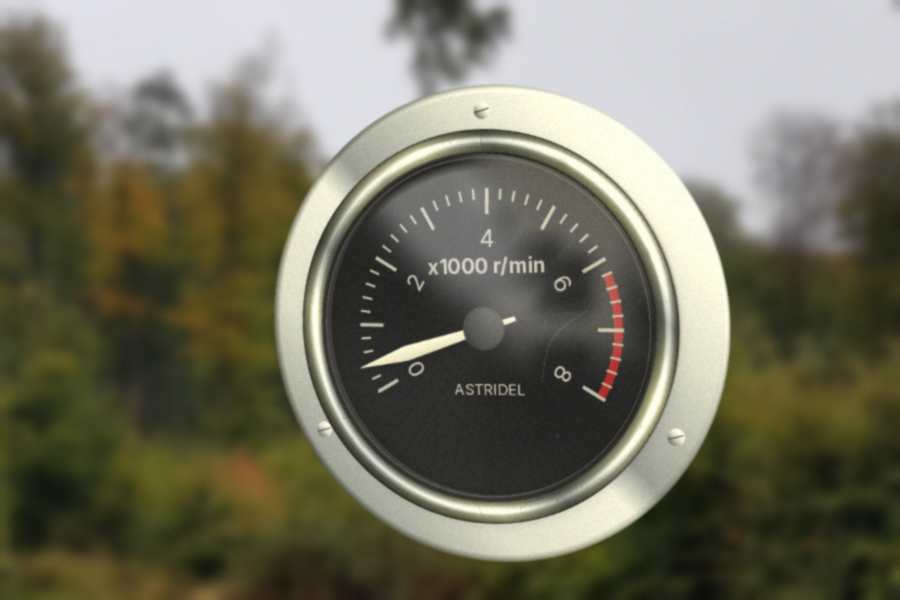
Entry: 400; rpm
